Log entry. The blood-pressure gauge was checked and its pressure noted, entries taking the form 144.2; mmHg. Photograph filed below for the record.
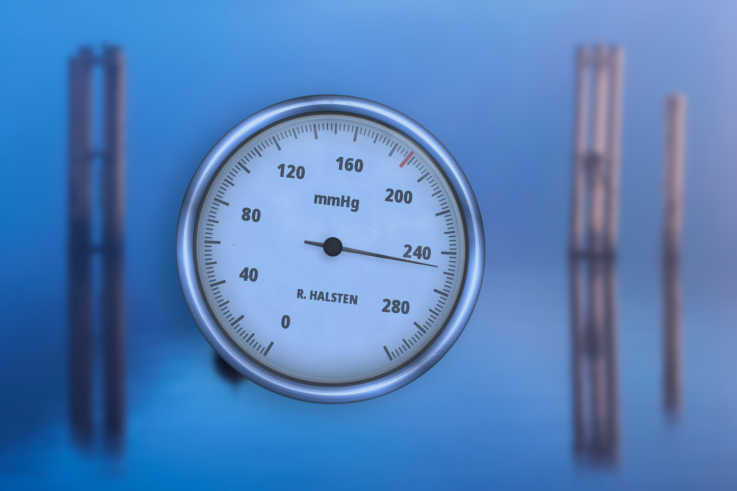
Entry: 248; mmHg
